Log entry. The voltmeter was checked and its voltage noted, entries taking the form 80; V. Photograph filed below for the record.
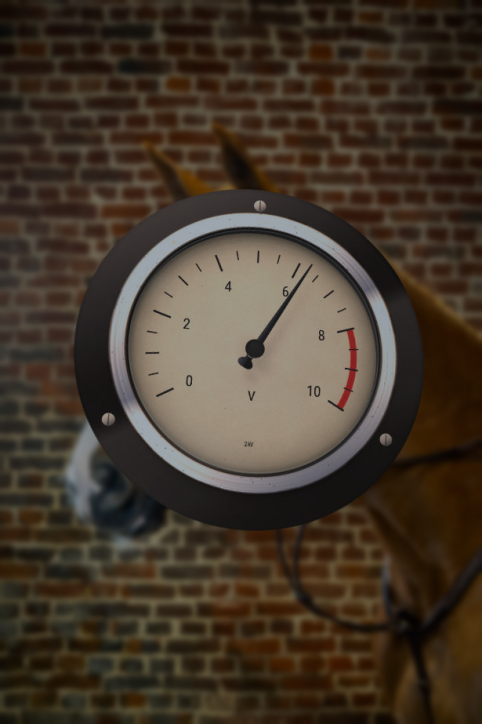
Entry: 6.25; V
